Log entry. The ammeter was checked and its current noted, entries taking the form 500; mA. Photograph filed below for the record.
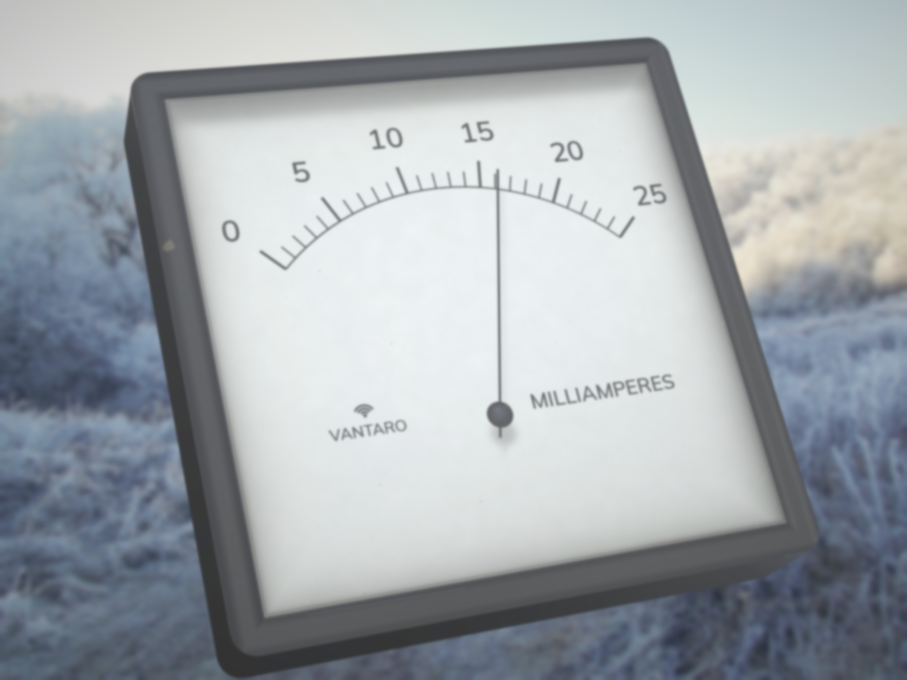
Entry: 16; mA
